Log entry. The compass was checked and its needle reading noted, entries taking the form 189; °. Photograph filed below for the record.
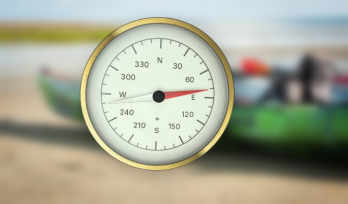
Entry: 80; °
